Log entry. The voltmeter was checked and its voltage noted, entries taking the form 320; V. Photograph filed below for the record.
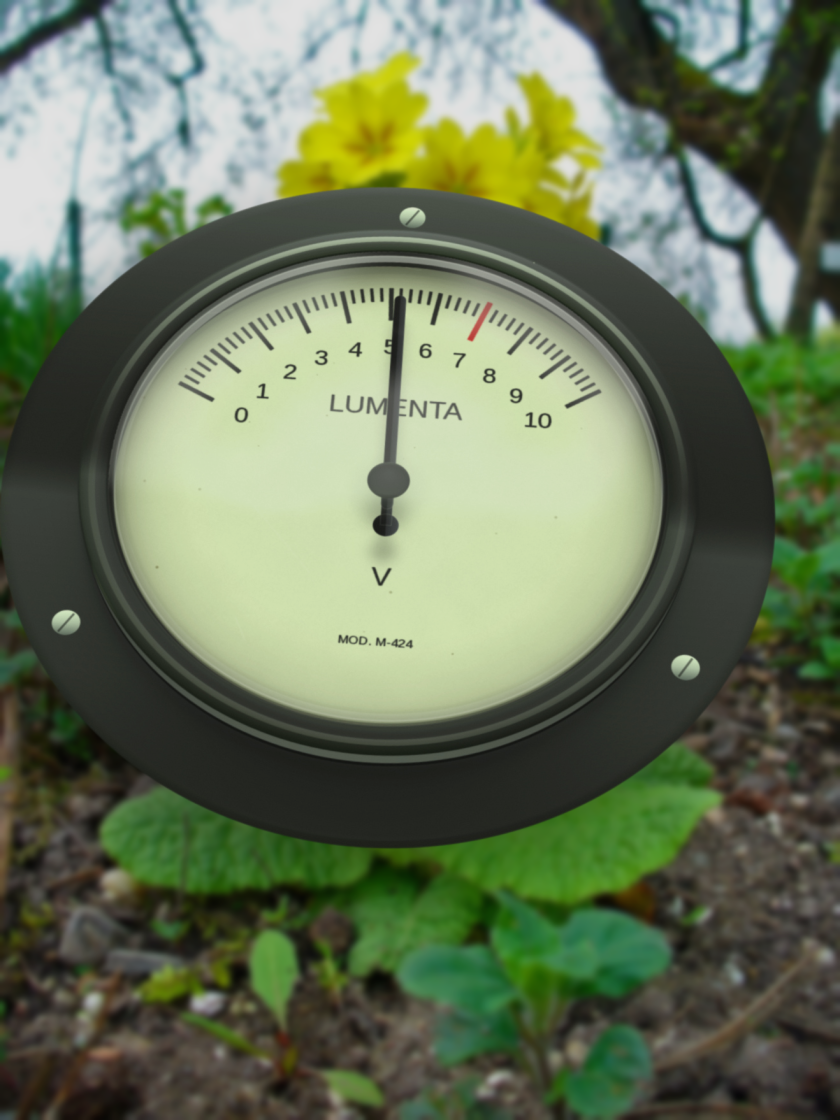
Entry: 5.2; V
